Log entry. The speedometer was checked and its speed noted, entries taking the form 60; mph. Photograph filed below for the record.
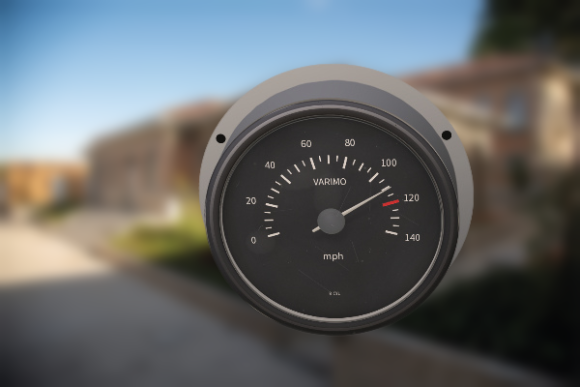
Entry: 110; mph
